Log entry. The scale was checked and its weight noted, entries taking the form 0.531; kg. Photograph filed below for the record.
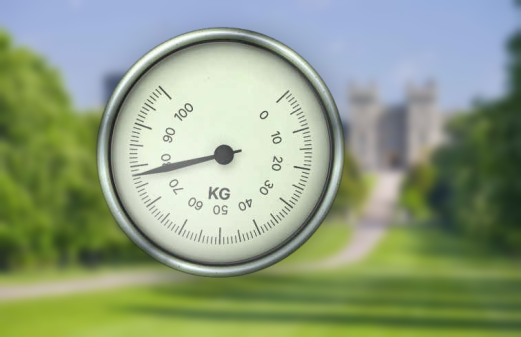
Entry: 78; kg
